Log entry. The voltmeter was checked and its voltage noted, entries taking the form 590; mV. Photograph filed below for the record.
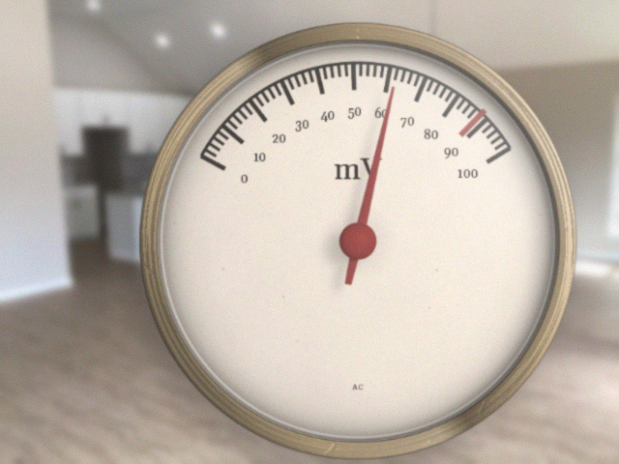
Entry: 62; mV
